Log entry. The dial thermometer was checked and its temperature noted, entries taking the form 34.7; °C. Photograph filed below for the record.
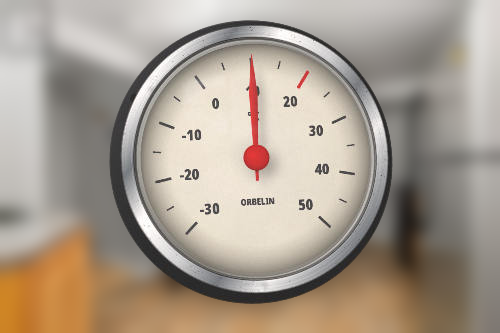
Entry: 10; °C
